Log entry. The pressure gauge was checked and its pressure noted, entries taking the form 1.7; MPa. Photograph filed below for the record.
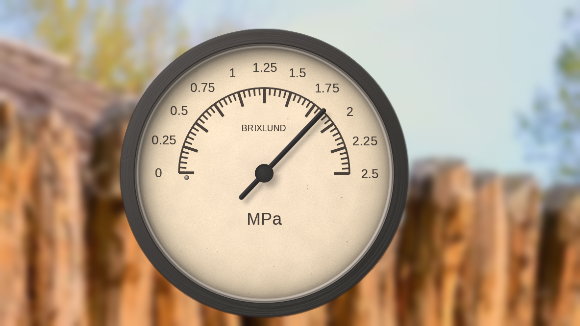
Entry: 1.85; MPa
